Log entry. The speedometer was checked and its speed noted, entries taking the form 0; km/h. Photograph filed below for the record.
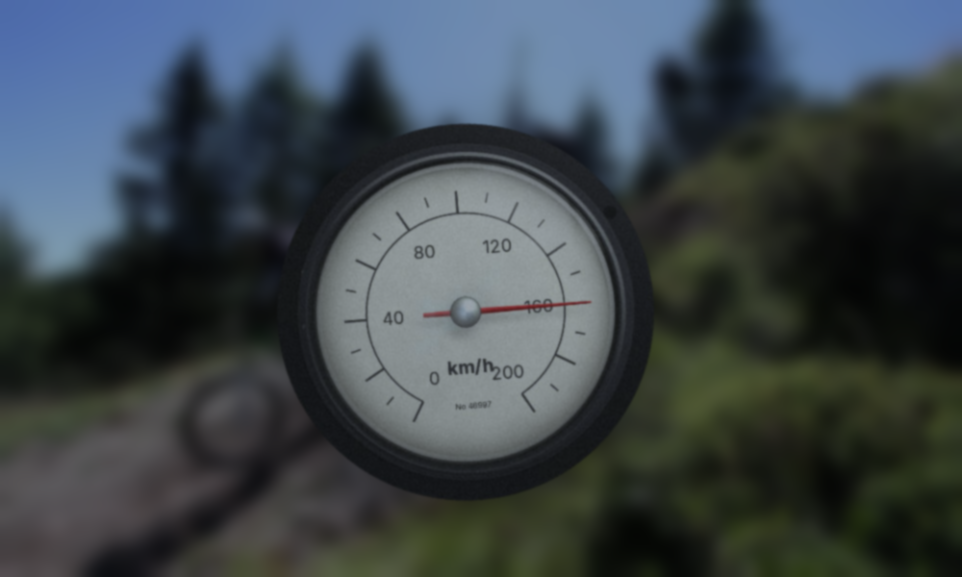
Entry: 160; km/h
